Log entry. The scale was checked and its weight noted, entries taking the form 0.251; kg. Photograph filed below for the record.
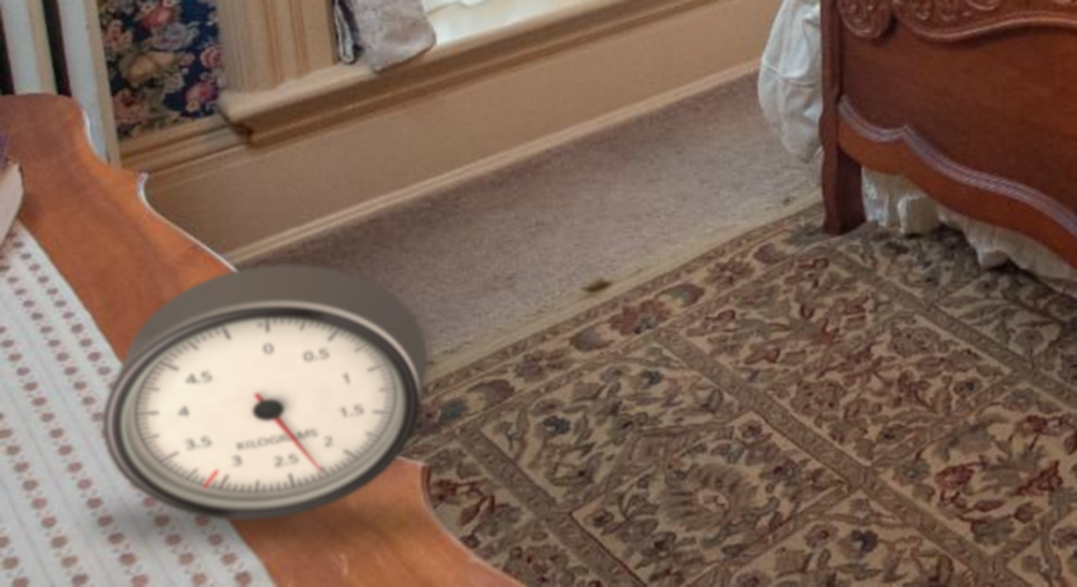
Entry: 2.25; kg
